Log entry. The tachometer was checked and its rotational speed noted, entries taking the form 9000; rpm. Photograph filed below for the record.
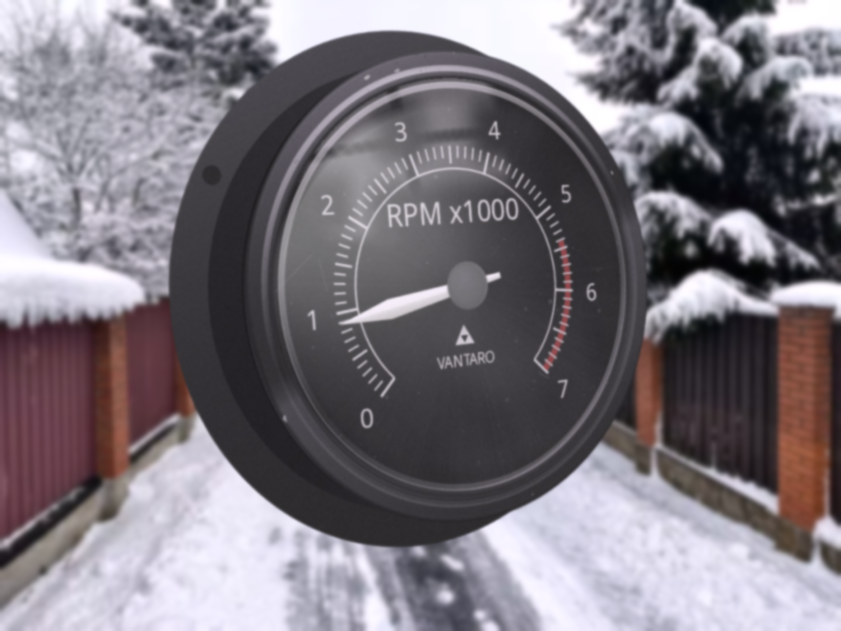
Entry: 900; rpm
